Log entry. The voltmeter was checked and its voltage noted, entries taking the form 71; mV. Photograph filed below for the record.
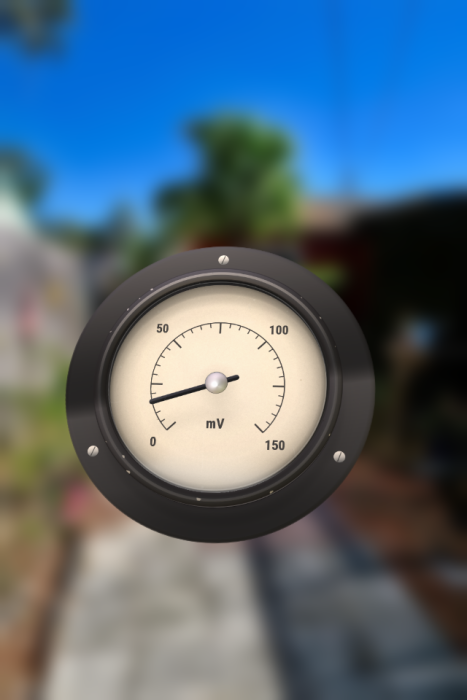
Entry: 15; mV
